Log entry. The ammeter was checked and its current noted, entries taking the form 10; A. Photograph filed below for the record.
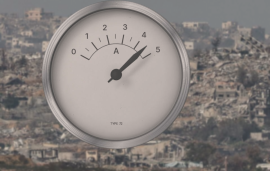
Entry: 4.5; A
